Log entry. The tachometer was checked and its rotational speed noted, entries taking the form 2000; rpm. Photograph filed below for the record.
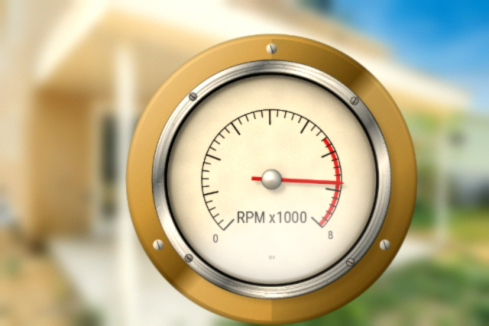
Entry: 6800; rpm
